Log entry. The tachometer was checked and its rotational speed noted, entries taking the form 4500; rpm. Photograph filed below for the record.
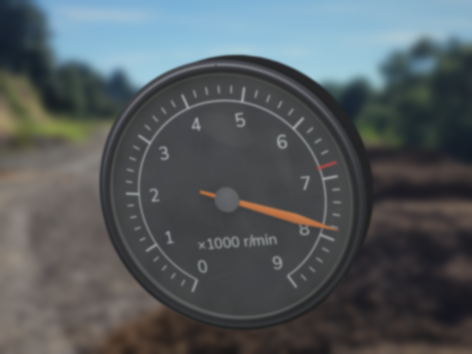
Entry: 7800; rpm
